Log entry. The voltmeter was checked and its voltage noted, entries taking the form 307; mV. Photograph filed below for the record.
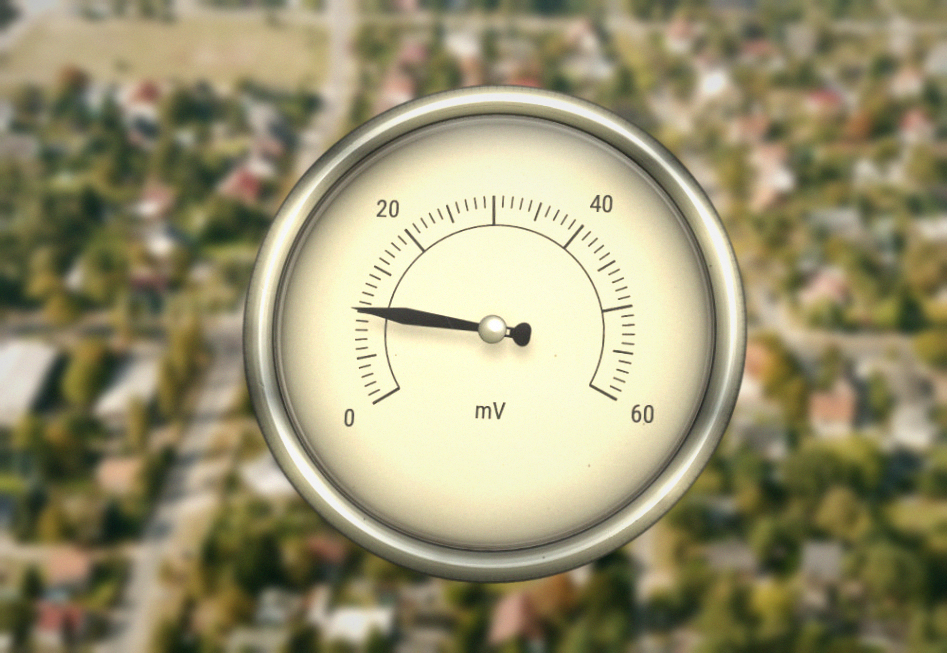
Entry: 10; mV
